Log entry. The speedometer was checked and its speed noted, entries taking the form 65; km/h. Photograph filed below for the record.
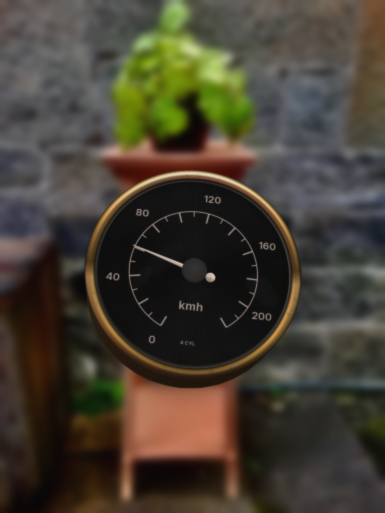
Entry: 60; km/h
